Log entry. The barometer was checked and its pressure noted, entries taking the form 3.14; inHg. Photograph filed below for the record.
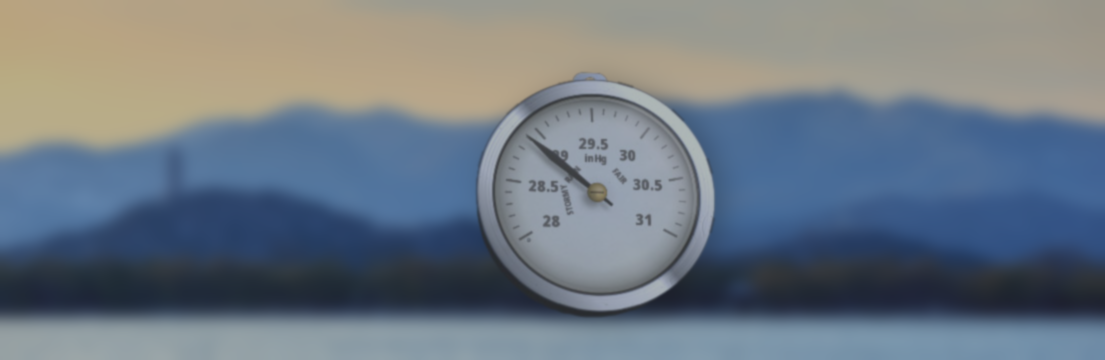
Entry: 28.9; inHg
